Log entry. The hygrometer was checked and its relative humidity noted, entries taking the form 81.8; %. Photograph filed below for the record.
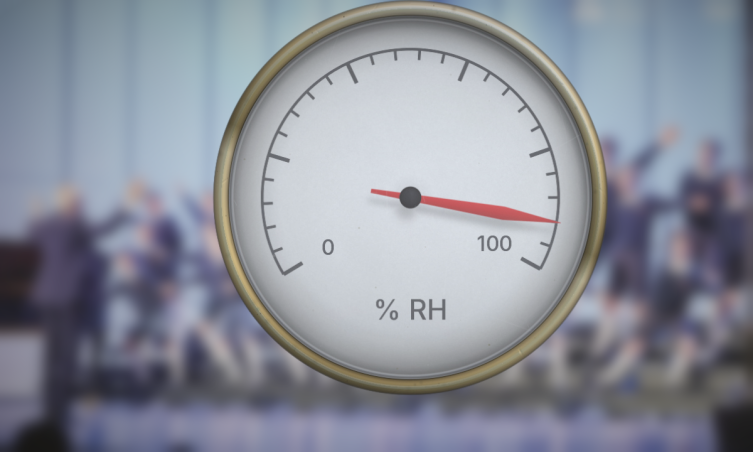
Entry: 92; %
